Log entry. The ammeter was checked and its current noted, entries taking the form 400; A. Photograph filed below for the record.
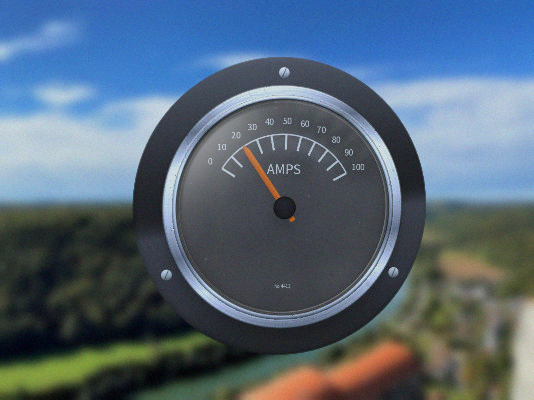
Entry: 20; A
